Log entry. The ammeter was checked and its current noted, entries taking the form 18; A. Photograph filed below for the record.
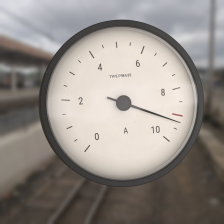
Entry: 9.25; A
